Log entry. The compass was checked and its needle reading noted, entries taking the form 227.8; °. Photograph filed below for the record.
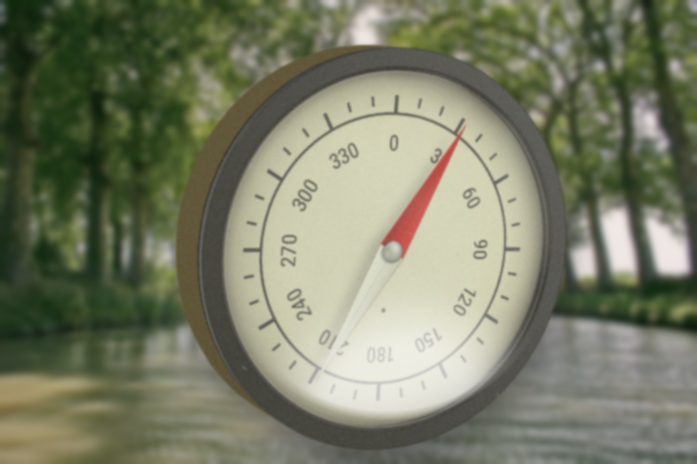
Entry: 30; °
